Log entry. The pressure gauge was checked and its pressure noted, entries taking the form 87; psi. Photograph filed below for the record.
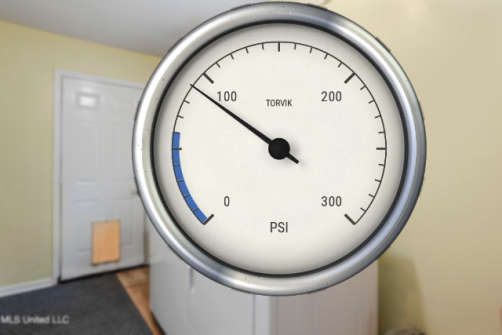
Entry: 90; psi
